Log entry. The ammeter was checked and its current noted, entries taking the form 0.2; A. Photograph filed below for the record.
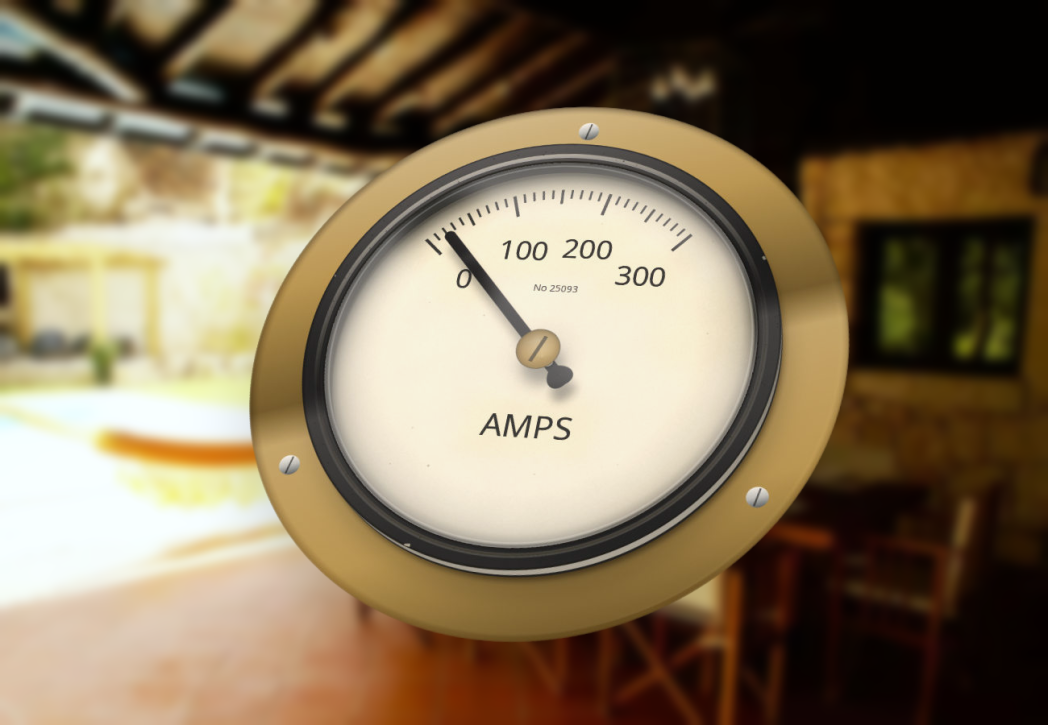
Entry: 20; A
